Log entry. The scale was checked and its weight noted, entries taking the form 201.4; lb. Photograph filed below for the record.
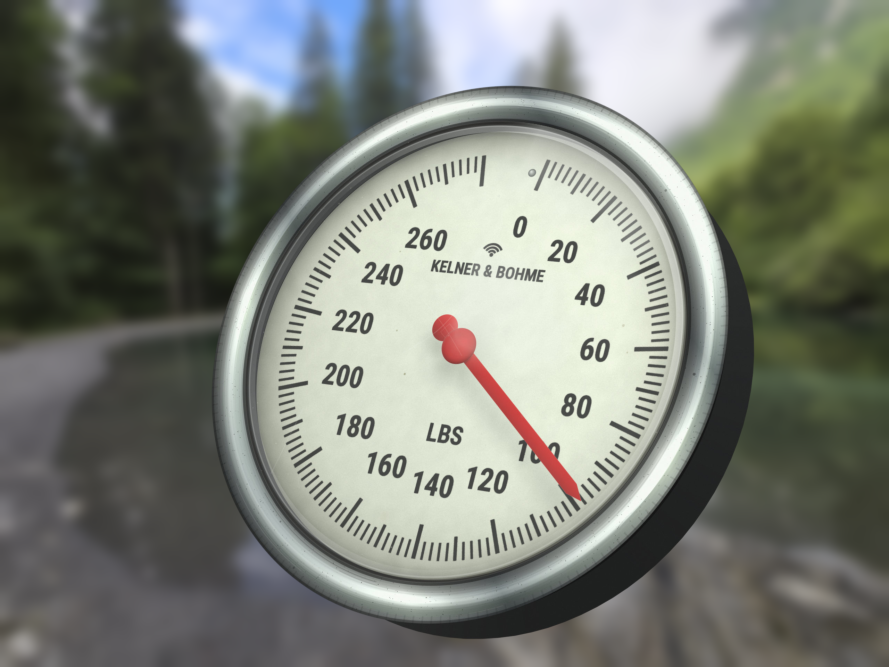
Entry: 98; lb
